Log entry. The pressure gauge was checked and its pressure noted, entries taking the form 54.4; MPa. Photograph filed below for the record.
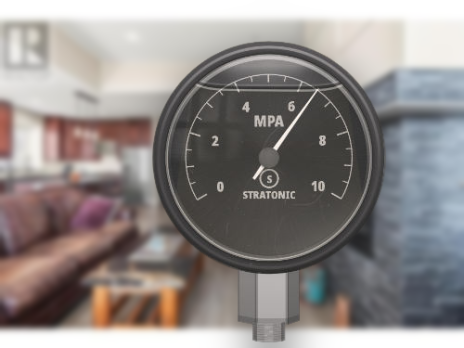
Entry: 6.5; MPa
